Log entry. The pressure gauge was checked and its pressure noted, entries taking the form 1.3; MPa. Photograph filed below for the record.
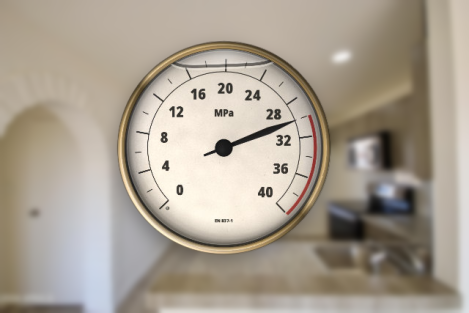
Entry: 30; MPa
